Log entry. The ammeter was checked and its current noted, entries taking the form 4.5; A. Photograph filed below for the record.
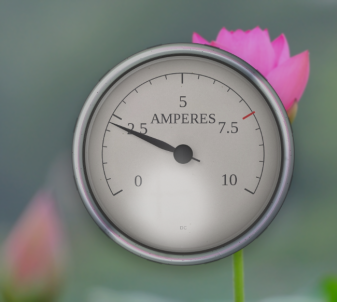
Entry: 2.25; A
